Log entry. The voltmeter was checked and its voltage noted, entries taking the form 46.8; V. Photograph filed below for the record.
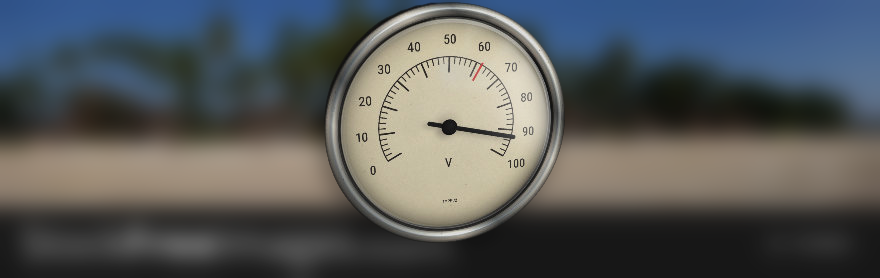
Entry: 92; V
